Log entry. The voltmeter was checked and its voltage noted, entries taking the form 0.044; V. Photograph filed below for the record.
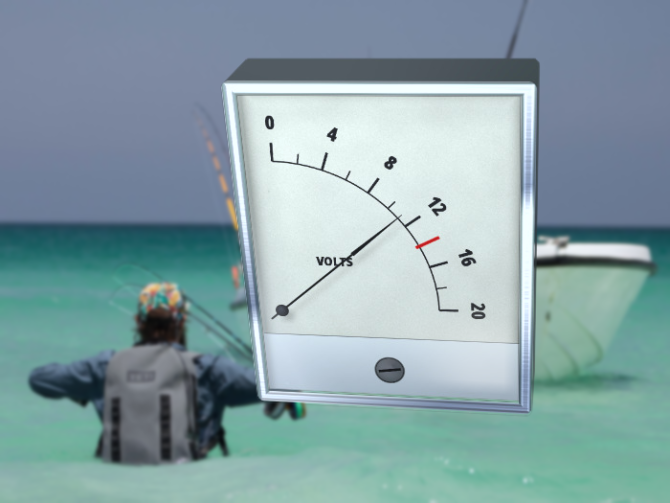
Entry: 11; V
